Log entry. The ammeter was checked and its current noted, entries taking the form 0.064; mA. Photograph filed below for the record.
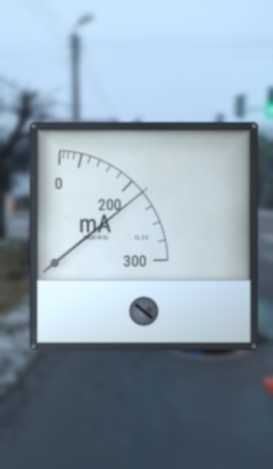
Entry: 220; mA
